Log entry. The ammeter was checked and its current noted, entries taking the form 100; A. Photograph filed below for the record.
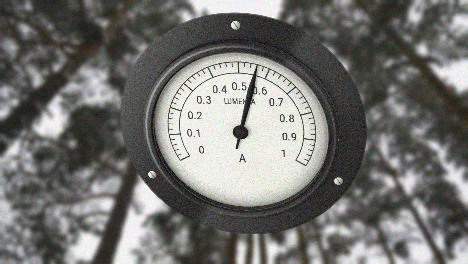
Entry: 0.56; A
